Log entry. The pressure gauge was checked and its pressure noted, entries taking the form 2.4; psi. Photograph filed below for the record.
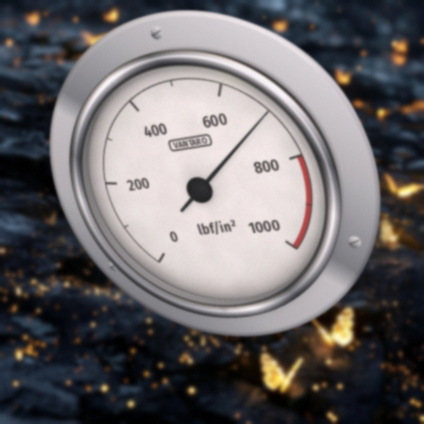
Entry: 700; psi
